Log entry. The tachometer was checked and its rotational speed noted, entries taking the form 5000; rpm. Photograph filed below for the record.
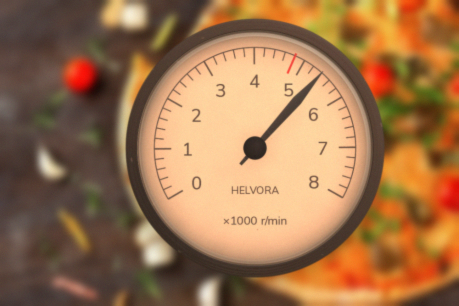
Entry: 5400; rpm
